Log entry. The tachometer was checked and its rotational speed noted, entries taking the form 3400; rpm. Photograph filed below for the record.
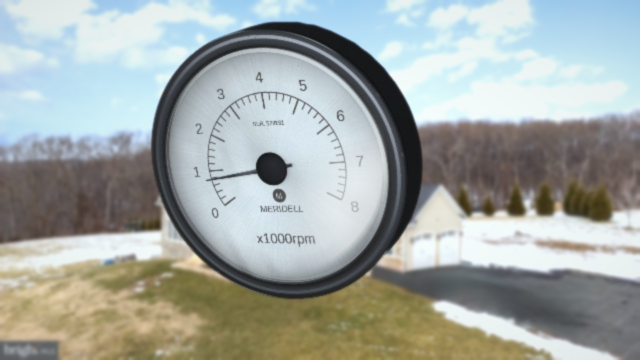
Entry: 800; rpm
